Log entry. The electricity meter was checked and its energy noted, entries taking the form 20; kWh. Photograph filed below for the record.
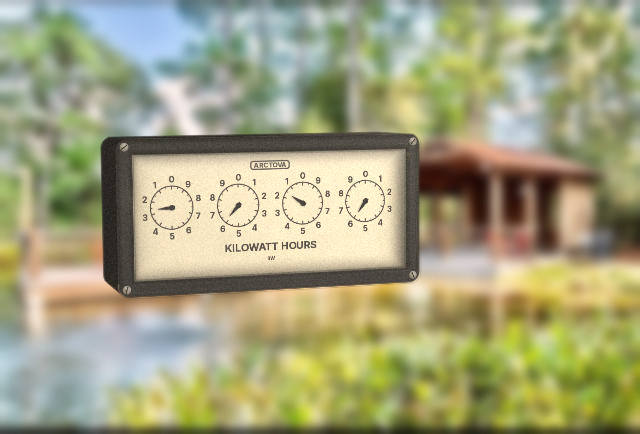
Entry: 2616; kWh
